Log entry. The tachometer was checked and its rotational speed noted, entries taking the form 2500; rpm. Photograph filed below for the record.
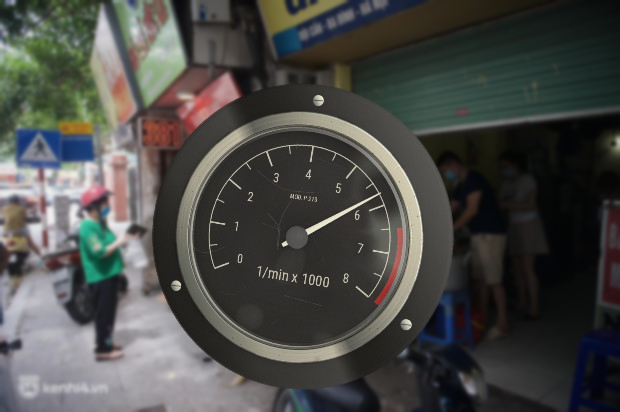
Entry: 5750; rpm
